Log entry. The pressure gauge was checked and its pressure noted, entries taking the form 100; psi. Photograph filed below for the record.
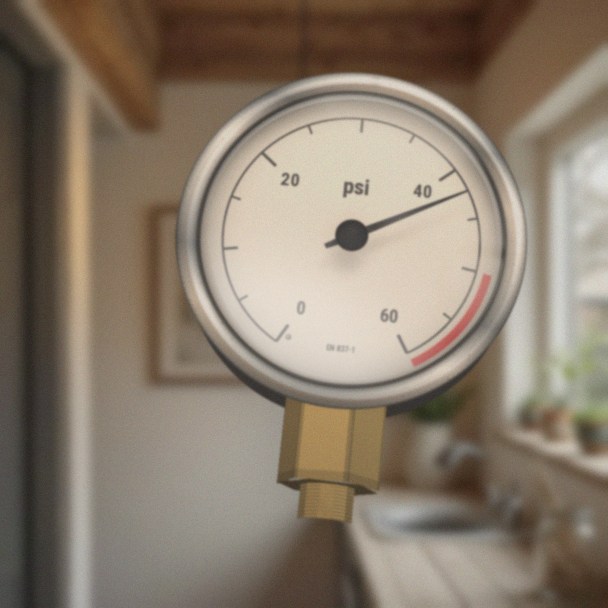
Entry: 42.5; psi
